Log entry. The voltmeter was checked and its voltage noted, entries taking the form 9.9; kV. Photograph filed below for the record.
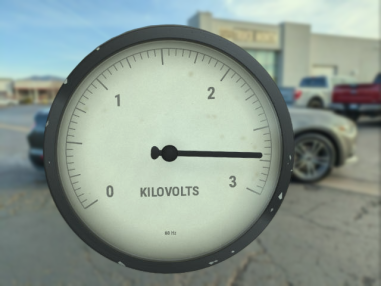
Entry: 2.7; kV
